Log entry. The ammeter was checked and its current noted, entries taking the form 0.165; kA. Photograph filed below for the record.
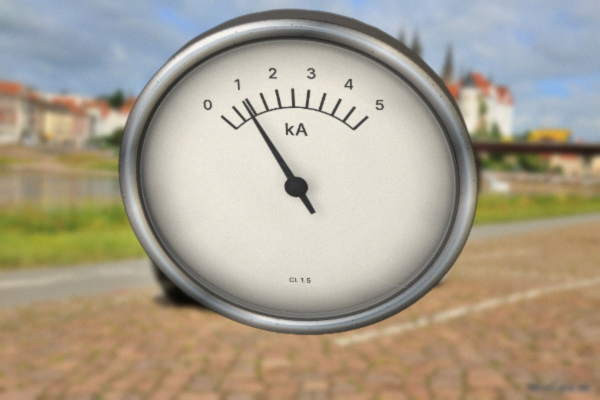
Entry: 1; kA
